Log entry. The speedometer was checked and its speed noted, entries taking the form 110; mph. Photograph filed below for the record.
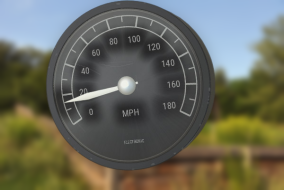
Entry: 15; mph
